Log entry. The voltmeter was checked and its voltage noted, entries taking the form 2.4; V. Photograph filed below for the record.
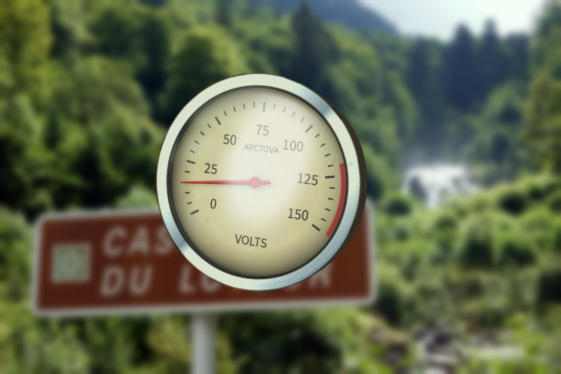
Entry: 15; V
